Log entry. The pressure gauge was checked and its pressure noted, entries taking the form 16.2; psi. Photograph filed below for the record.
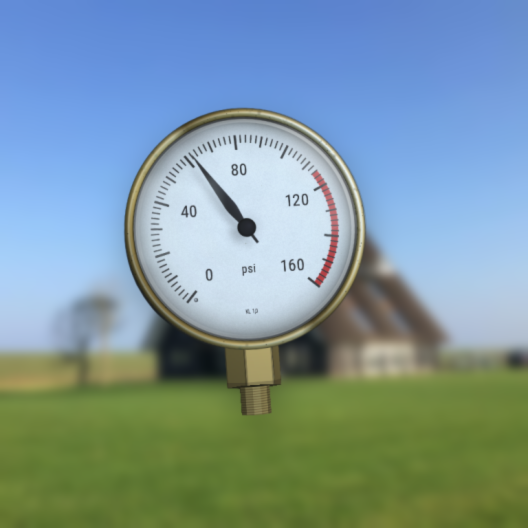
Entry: 62; psi
